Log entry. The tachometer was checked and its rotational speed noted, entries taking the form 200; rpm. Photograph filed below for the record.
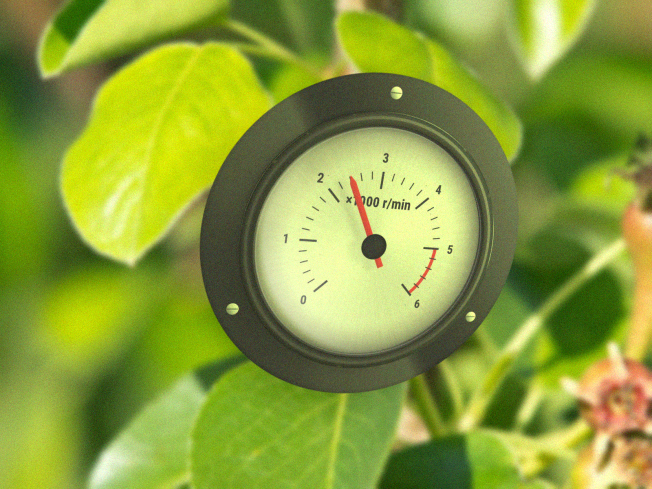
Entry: 2400; rpm
